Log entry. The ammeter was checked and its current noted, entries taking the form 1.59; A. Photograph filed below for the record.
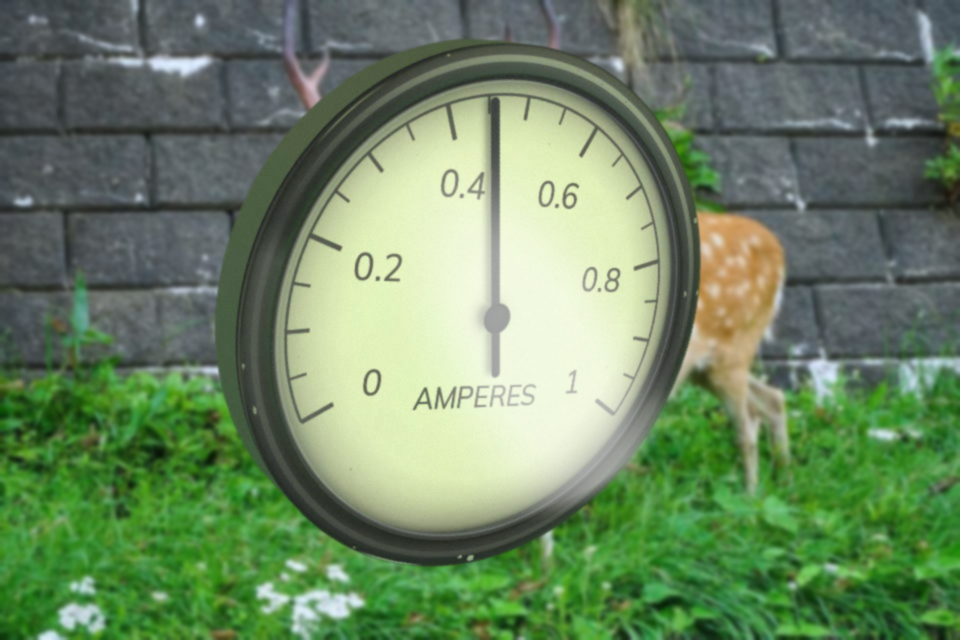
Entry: 0.45; A
